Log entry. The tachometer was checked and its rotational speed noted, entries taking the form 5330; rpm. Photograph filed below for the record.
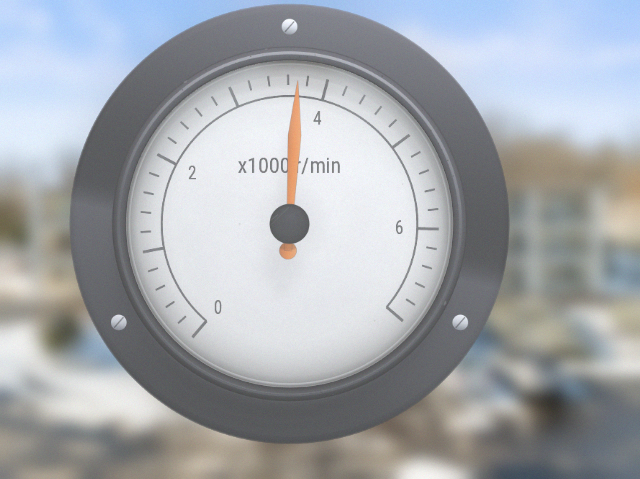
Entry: 3700; rpm
